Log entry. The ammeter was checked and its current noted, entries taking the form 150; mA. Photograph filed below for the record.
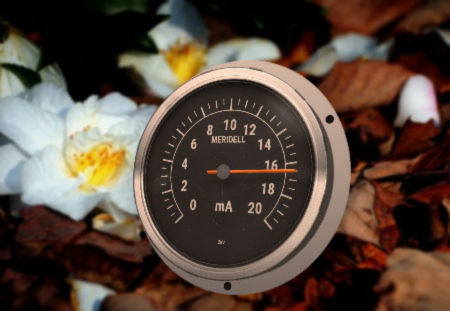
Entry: 16.5; mA
